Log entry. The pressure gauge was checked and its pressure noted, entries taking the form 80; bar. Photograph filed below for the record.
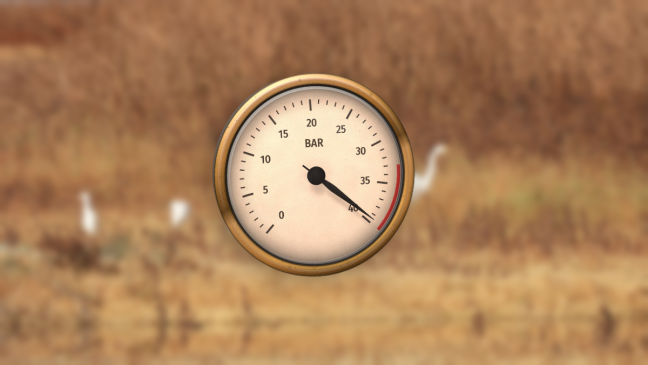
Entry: 39.5; bar
